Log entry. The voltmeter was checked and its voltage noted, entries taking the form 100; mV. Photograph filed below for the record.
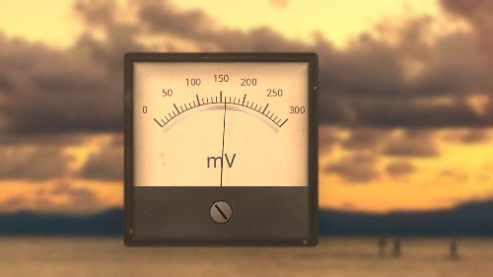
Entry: 160; mV
